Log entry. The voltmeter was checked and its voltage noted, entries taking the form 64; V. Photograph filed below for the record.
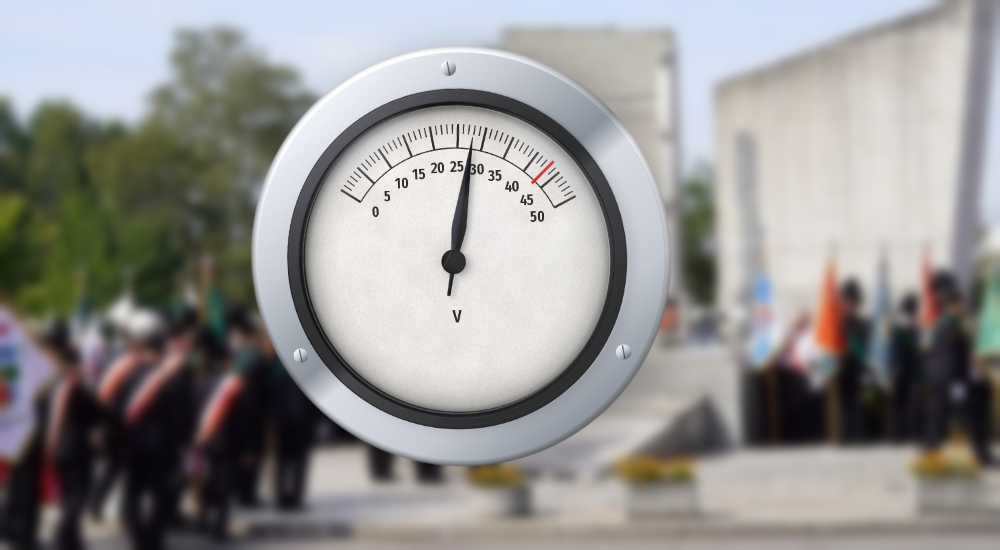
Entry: 28; V
